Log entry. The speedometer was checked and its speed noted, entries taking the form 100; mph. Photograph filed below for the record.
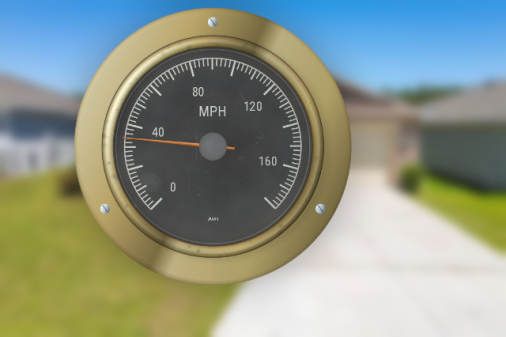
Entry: 34; mph
